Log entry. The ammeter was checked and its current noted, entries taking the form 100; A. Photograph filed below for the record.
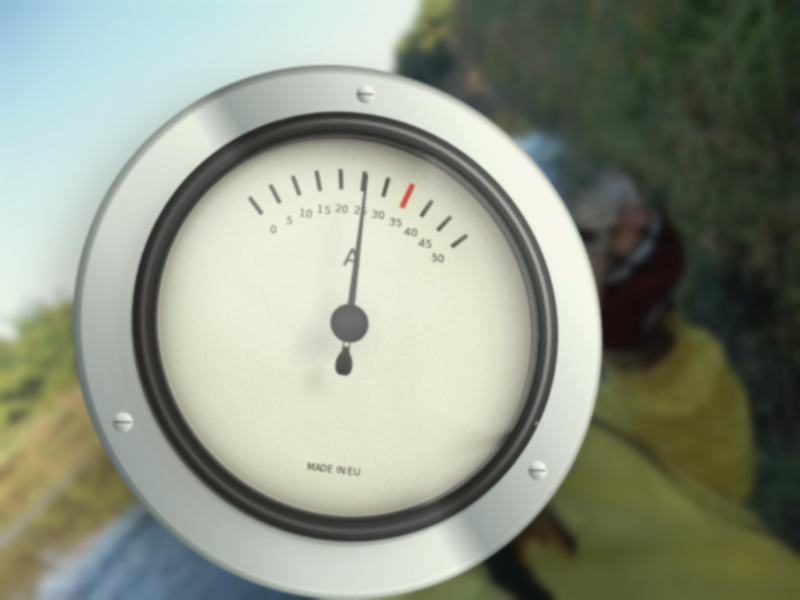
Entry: 25; A
